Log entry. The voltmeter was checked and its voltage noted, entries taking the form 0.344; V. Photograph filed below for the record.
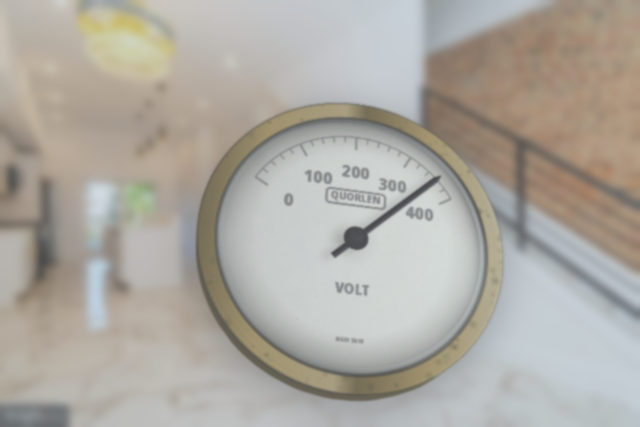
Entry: 360; V
